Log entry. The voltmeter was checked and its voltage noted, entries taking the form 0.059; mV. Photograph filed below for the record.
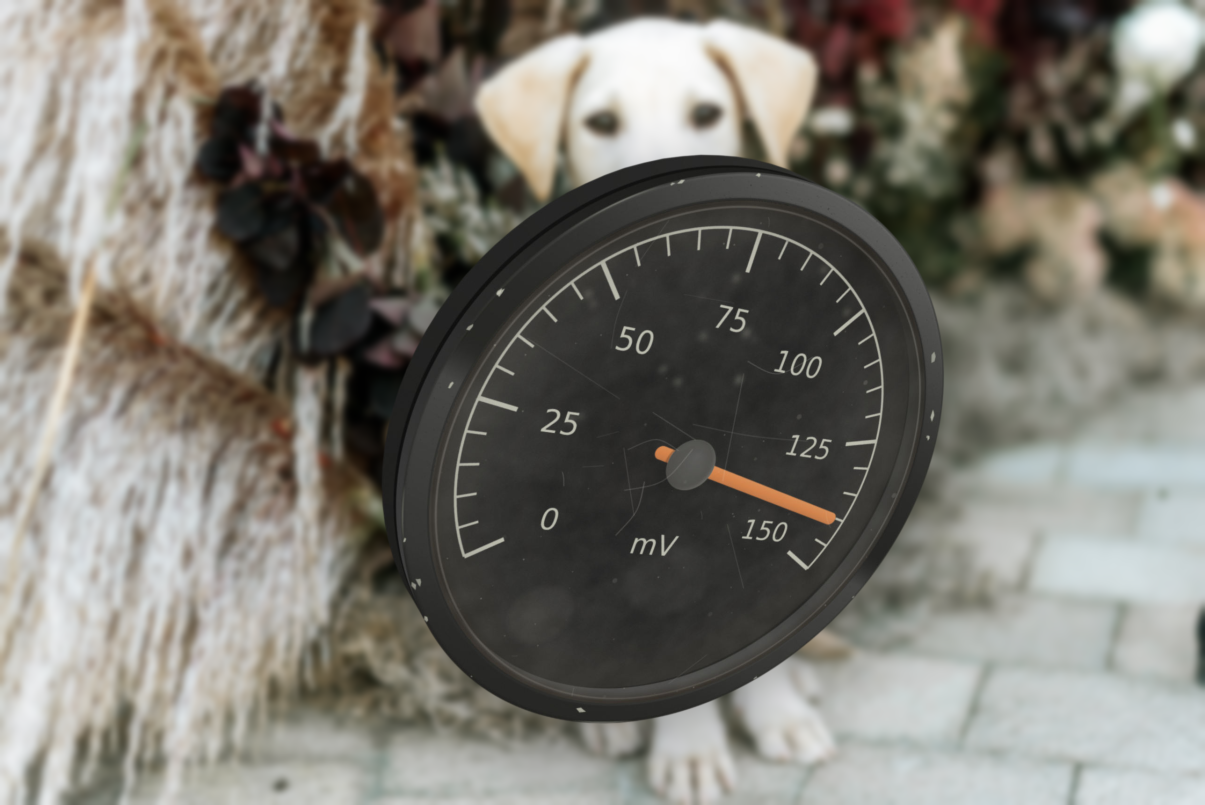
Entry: 140; mV
